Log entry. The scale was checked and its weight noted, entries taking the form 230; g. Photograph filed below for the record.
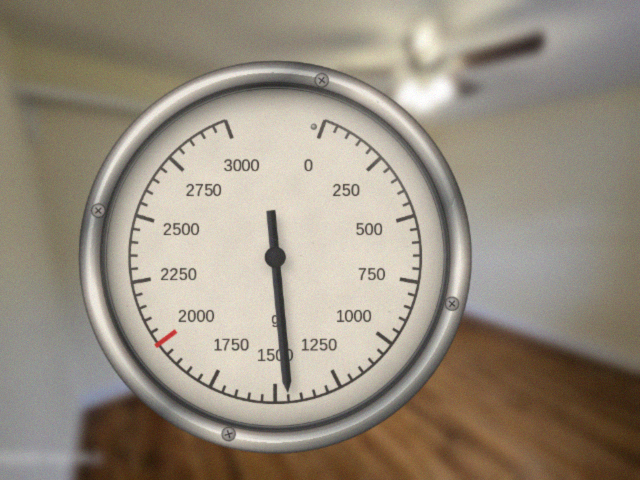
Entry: 1450; g
